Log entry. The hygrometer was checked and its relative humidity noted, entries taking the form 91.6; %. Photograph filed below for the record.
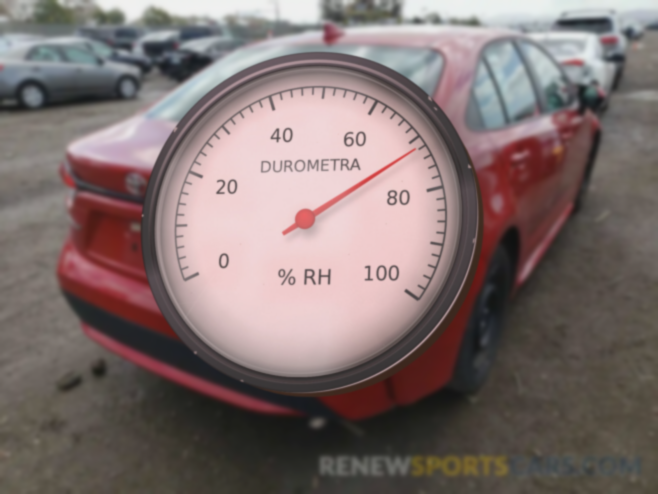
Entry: 72; %
